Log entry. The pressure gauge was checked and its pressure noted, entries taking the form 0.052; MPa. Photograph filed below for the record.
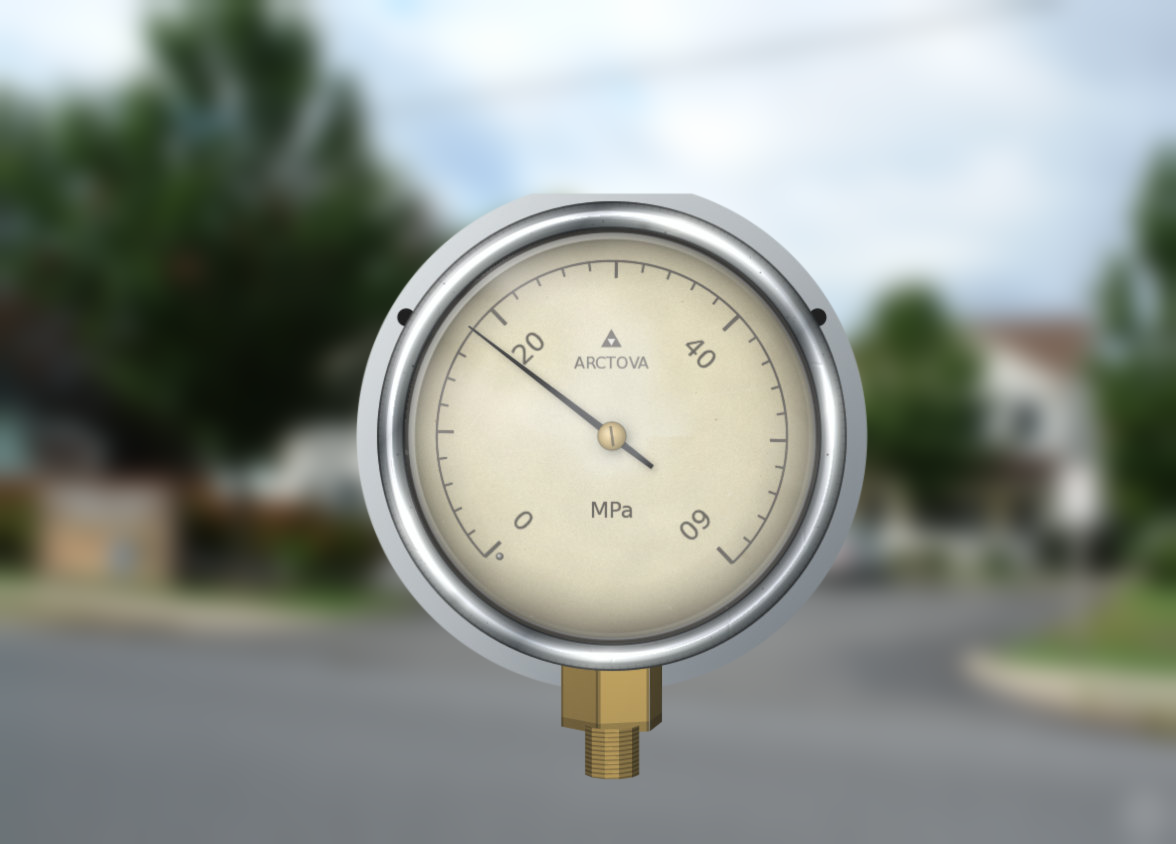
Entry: 18; MPa
